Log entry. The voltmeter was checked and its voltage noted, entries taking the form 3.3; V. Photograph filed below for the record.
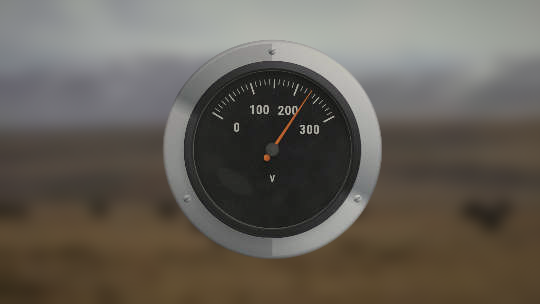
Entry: 230; V
